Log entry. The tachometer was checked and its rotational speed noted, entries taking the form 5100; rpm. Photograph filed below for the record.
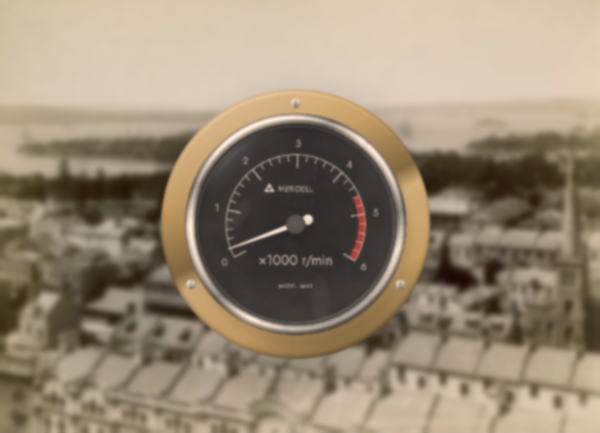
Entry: 200; rpm
